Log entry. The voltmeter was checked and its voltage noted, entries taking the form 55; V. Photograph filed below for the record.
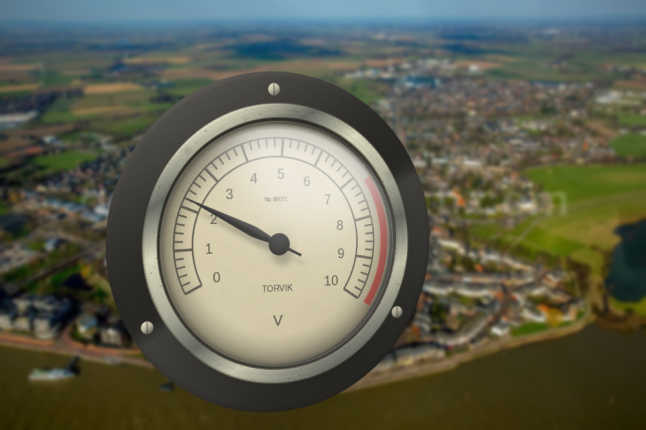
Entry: 2.2; V
